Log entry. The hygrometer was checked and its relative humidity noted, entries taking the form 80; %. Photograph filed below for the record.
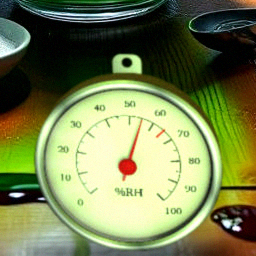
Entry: 55; %
